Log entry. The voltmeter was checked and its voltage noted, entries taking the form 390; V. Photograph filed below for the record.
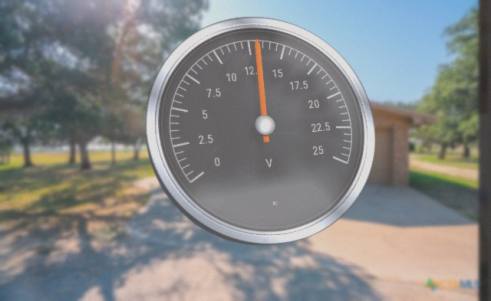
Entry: 13; V
